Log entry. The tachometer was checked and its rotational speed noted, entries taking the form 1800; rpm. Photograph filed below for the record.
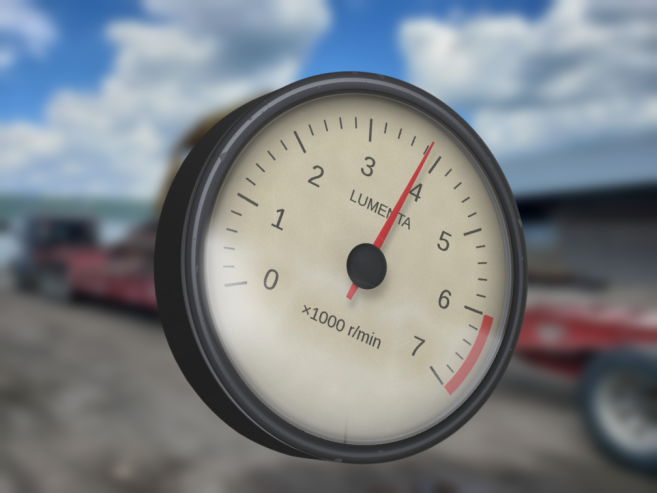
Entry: 3800; rpm
